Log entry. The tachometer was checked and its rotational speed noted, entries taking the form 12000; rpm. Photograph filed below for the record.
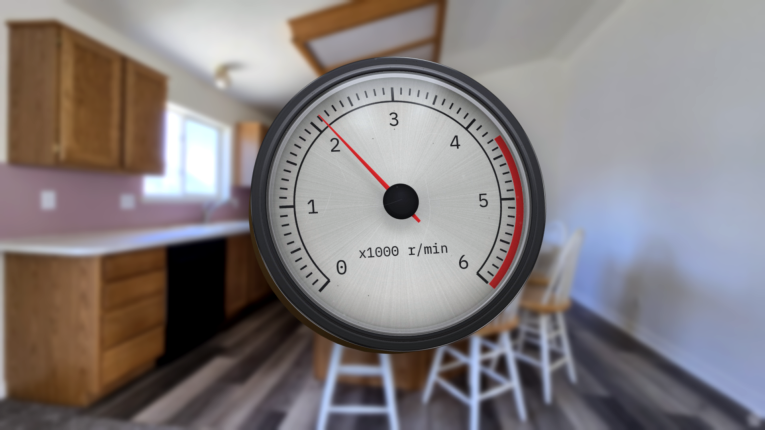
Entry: 2100; rpm
